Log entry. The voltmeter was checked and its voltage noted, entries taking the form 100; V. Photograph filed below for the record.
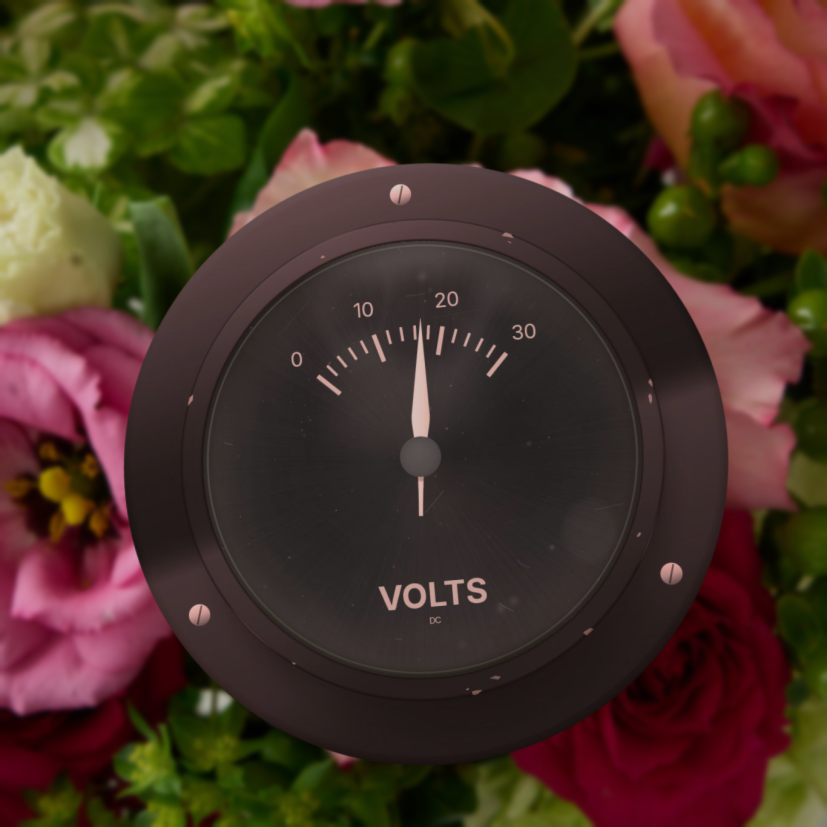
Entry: 17; V
